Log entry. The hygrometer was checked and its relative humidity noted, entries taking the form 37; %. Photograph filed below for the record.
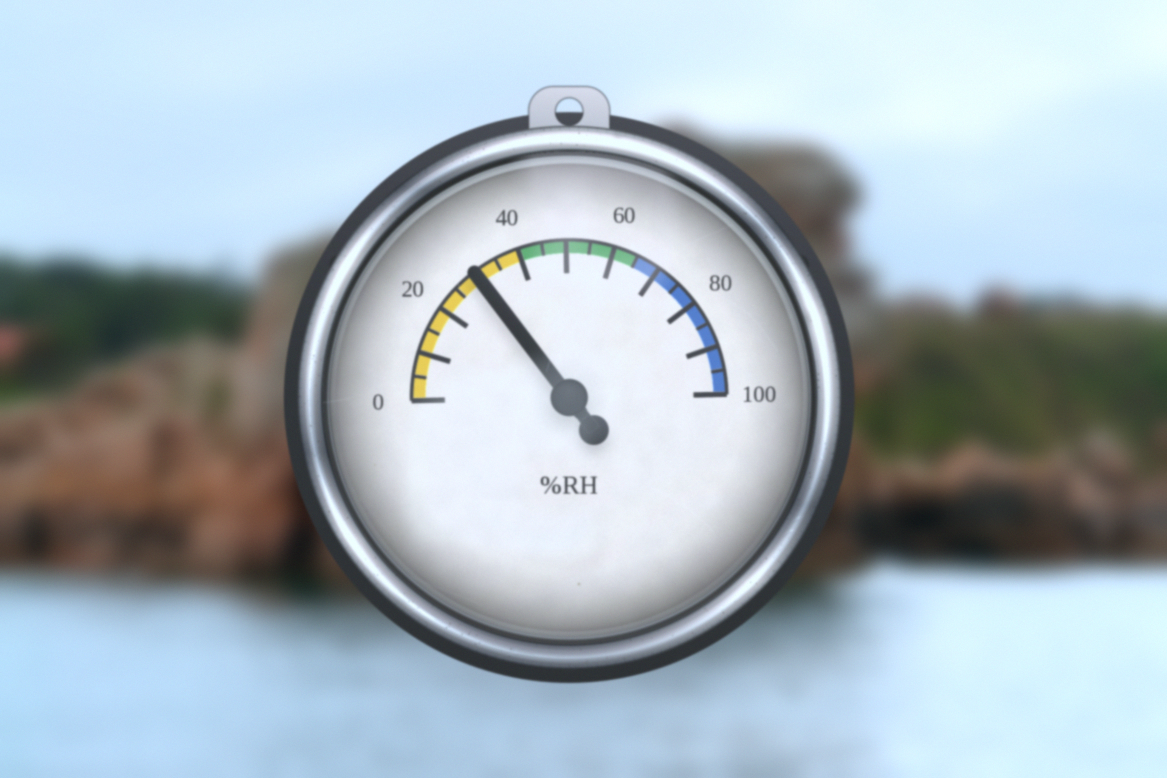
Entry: 30; %
